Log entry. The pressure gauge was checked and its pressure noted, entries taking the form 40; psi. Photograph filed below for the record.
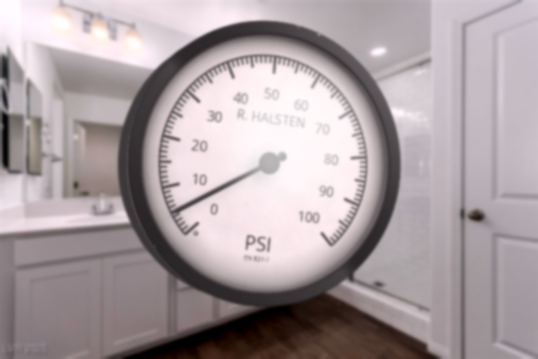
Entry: 5; psi
